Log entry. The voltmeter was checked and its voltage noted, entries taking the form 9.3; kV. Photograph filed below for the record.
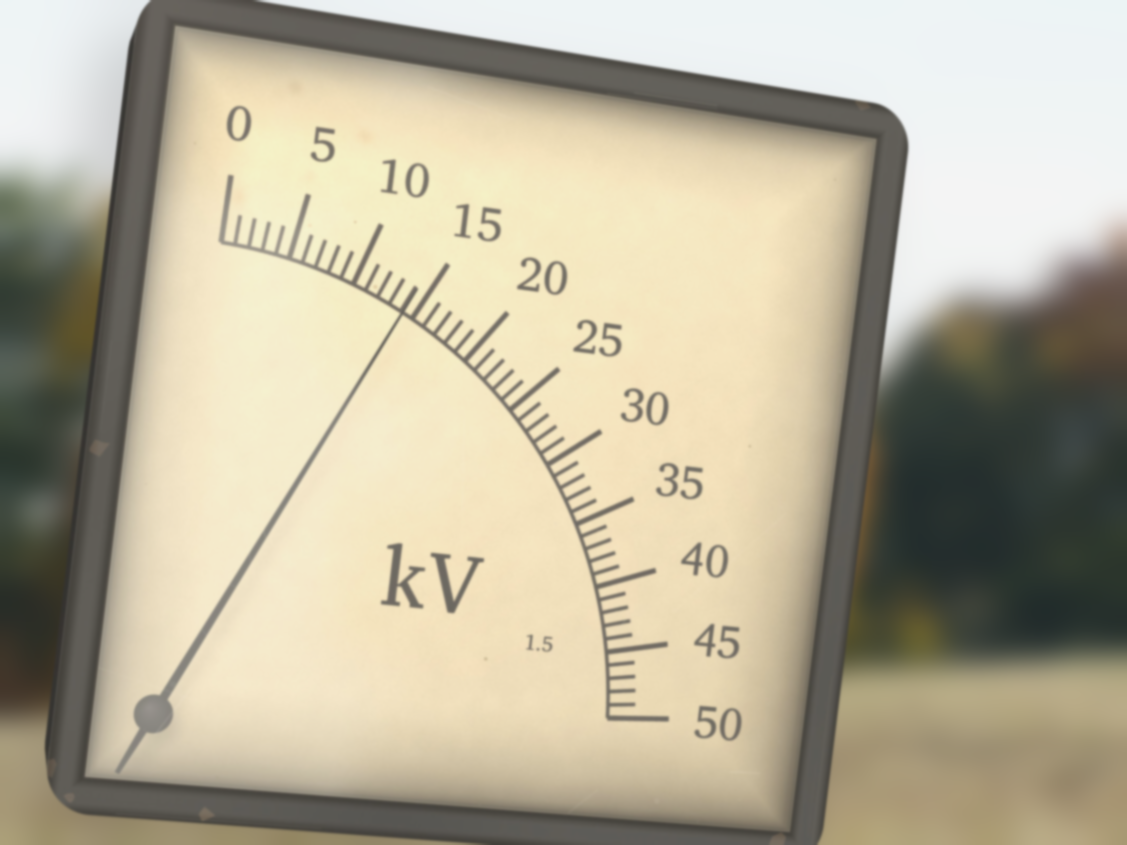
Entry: 14; kV
